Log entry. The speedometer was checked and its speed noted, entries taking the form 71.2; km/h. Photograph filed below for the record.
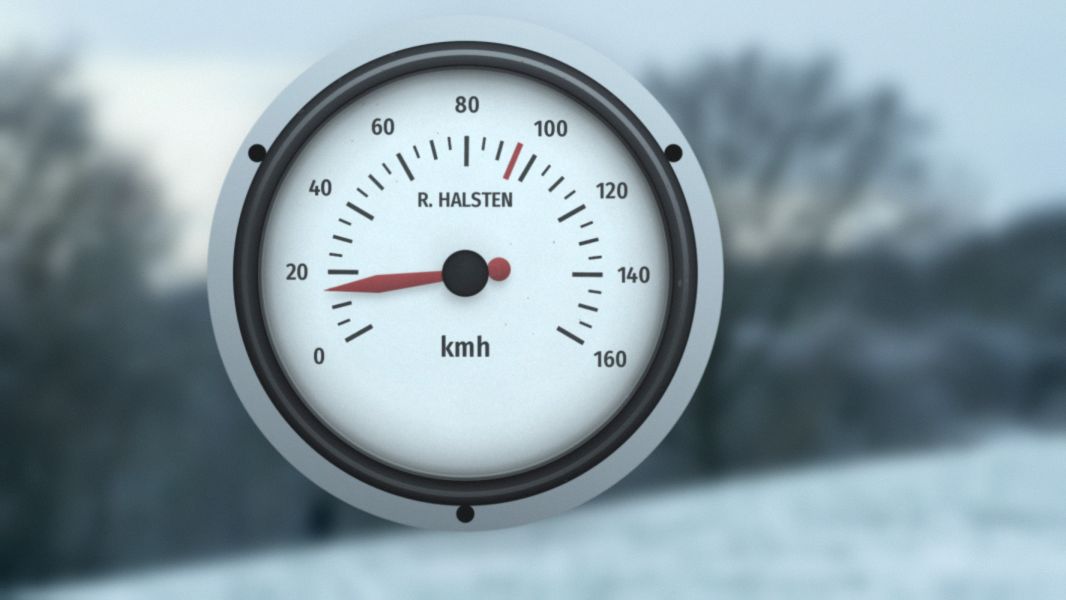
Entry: 15; km/h
